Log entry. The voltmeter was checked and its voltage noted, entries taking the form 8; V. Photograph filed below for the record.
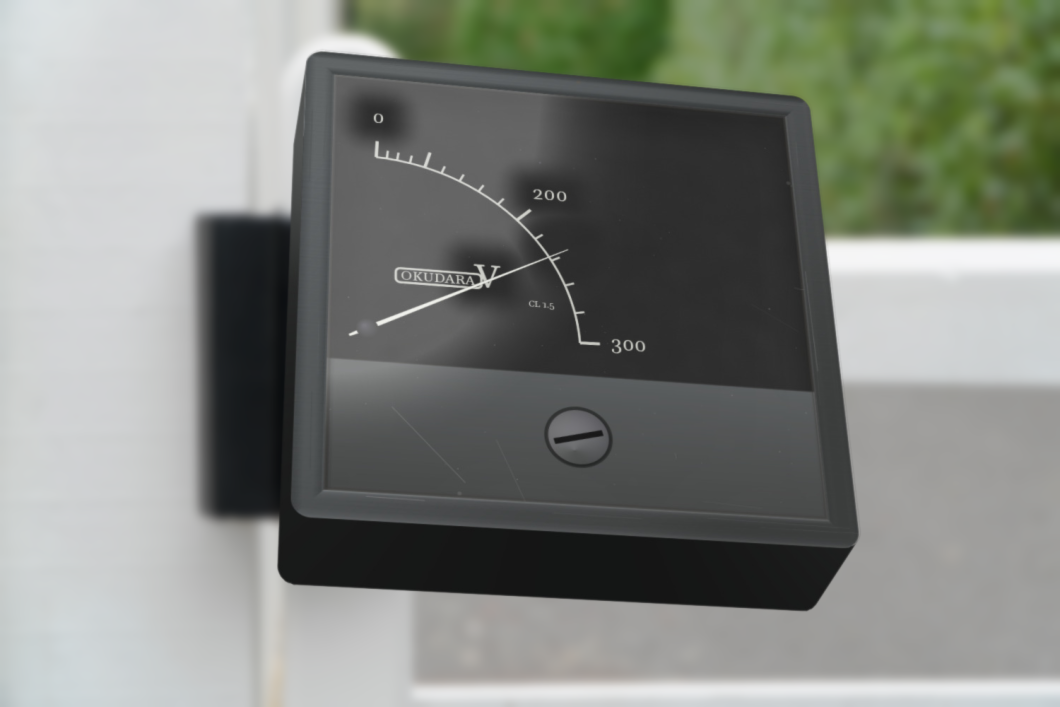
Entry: 240; V
